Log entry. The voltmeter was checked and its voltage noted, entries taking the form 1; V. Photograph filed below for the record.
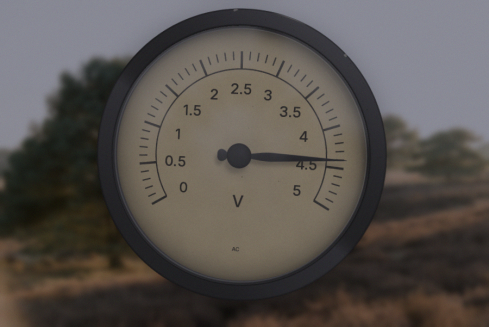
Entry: 4.4; V
